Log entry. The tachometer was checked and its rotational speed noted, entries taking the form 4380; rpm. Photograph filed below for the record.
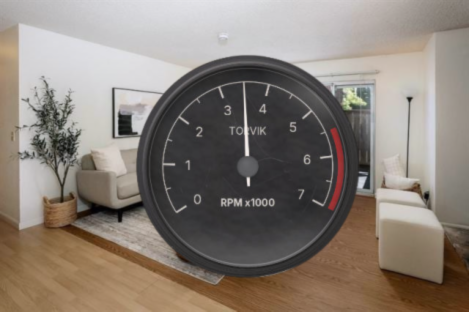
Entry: 3500; rpm
